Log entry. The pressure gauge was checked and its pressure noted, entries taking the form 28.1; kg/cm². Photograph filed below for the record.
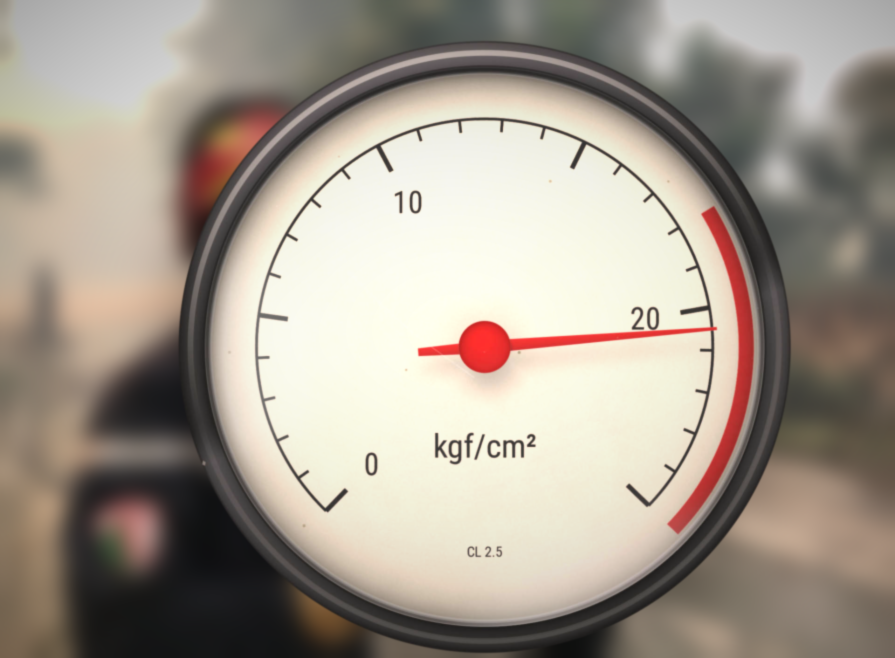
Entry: 20.5; kg/cm²
